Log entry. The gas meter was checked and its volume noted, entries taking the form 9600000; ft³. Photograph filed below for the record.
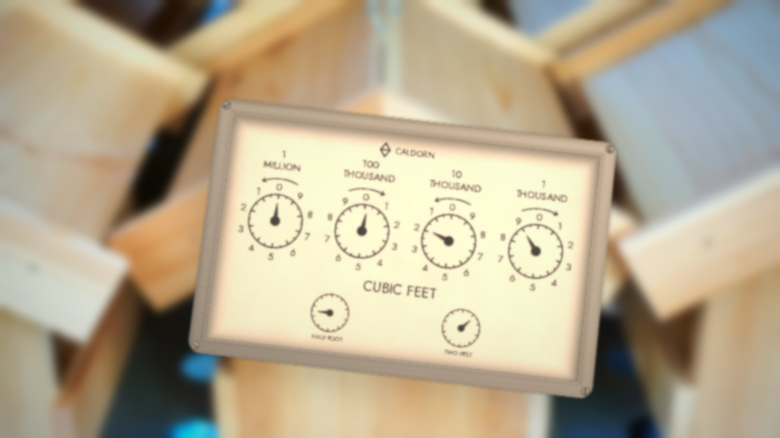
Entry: 1900; ft³
